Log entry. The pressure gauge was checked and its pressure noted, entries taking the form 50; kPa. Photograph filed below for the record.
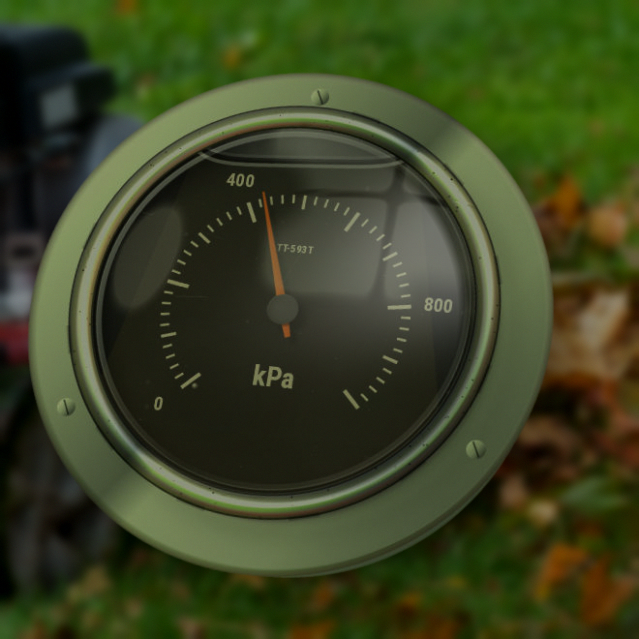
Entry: 430; kPa
